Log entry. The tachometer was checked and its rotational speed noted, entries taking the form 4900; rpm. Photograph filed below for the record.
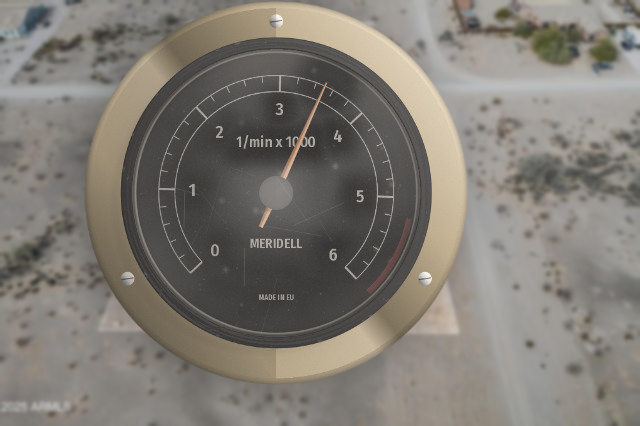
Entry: 3500; rpm
